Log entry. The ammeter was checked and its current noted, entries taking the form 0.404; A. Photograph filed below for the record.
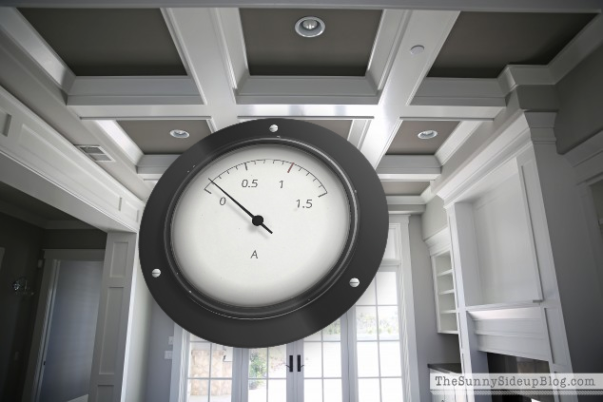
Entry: 0.1; A
